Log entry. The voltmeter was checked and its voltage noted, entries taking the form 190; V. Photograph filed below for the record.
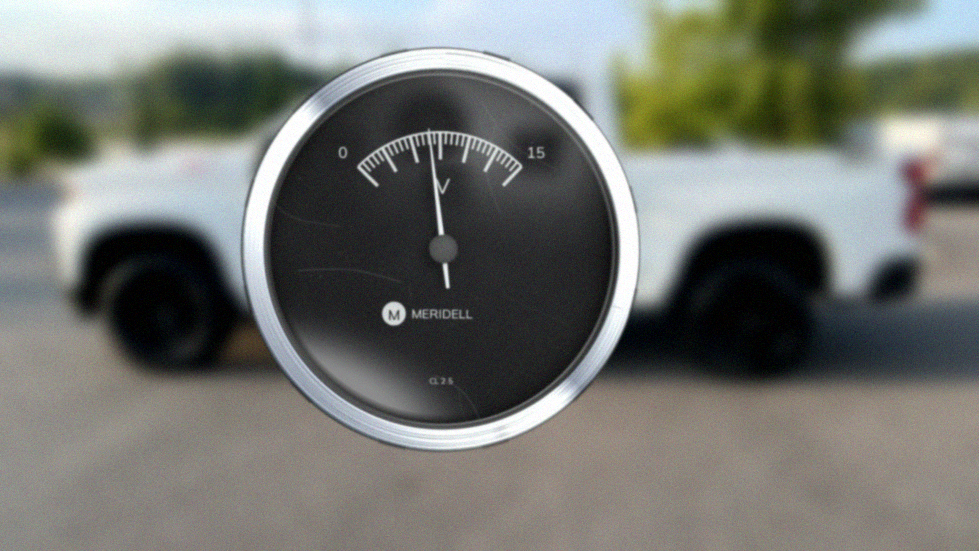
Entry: 6.5; V
